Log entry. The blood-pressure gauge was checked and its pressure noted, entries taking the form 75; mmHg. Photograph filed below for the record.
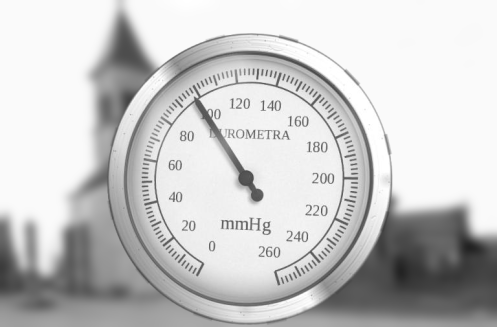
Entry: 98; mmHg
